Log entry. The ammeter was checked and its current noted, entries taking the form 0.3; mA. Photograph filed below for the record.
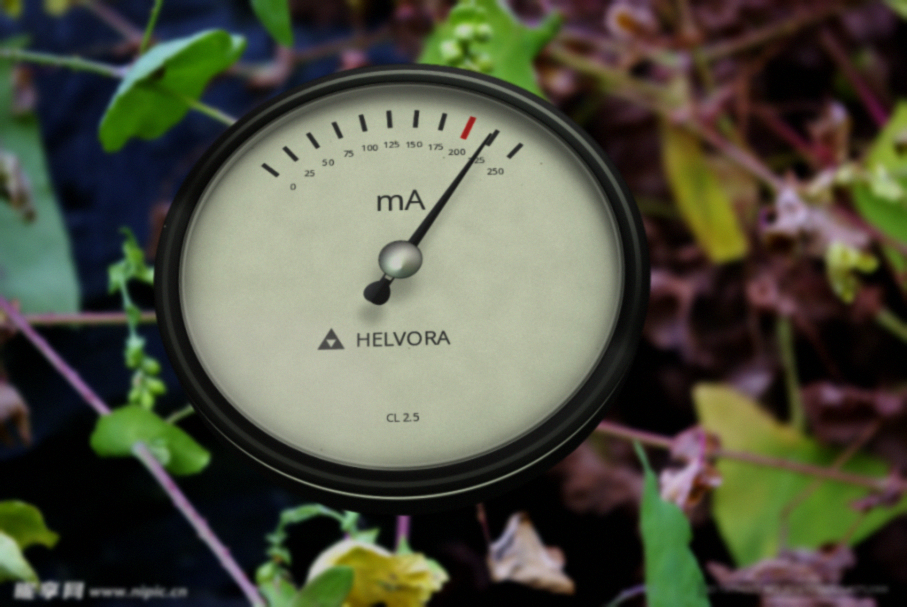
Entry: 225; mA
